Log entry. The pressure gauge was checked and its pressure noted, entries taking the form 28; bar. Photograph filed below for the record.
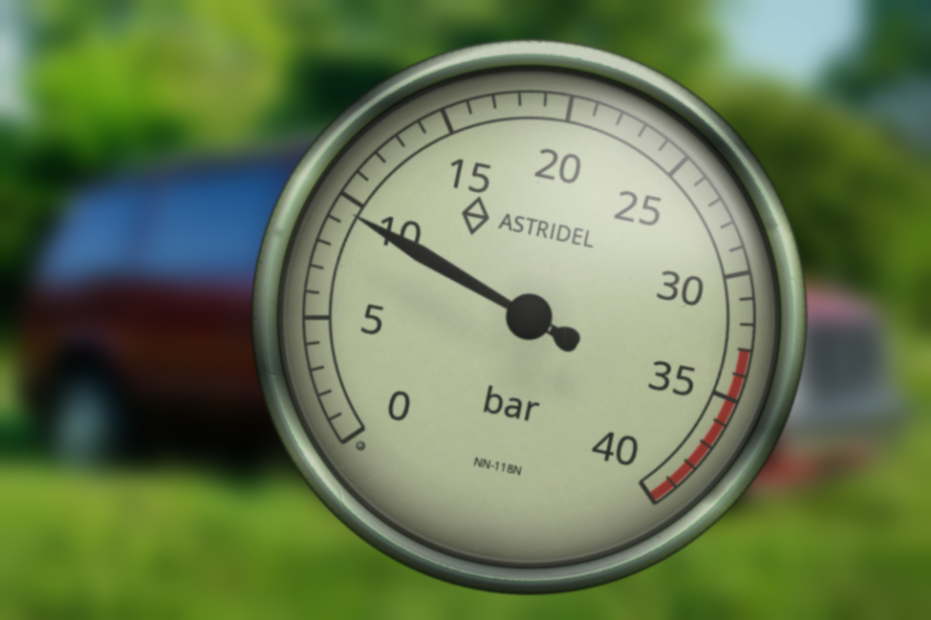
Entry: 9.5; bar
